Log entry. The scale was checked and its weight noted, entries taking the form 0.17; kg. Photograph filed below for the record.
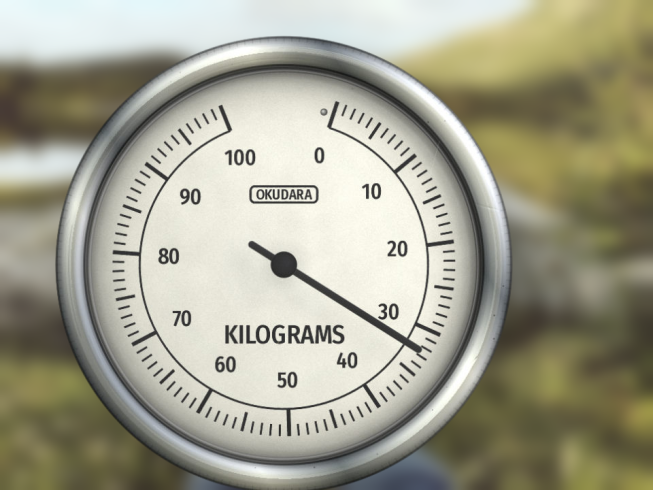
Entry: 32.5; kg
